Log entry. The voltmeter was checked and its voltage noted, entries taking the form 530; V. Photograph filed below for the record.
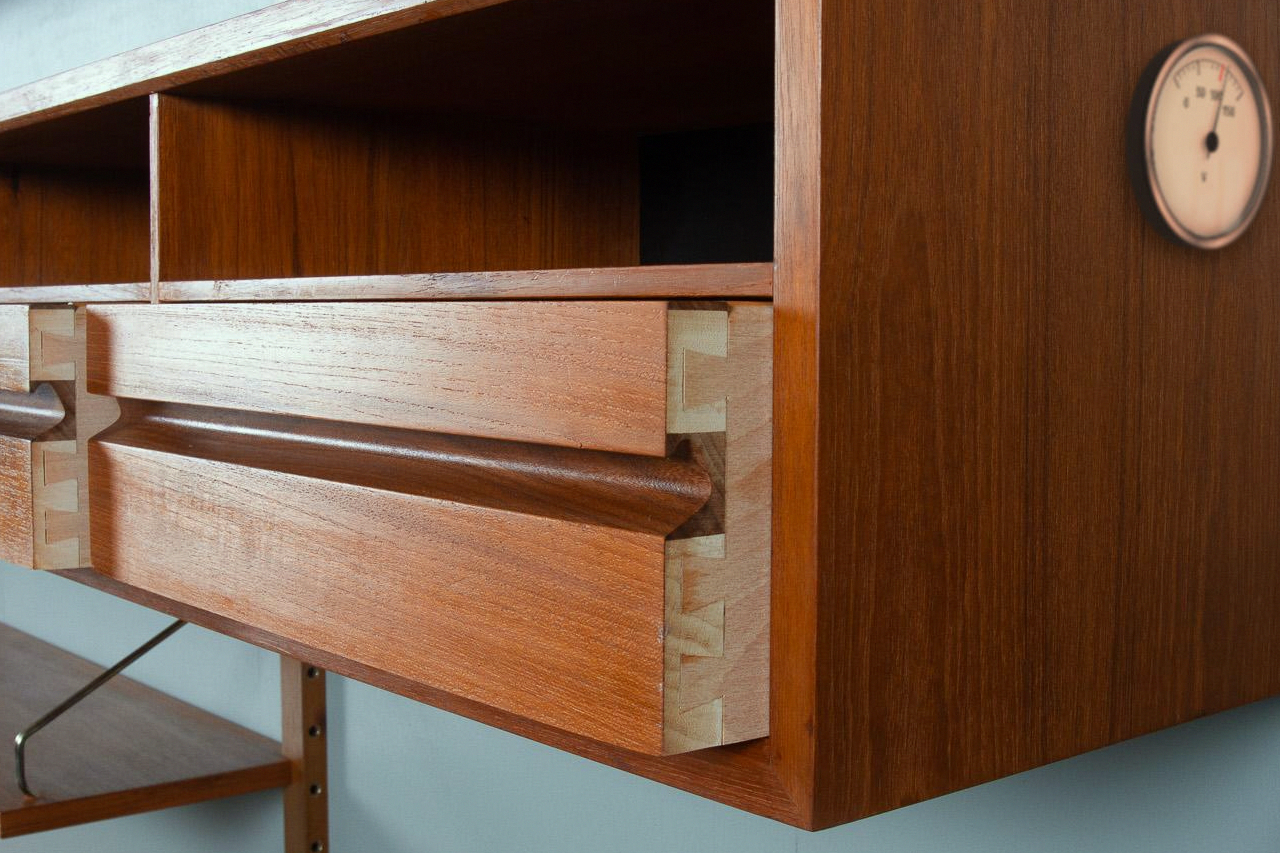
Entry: 100; V
